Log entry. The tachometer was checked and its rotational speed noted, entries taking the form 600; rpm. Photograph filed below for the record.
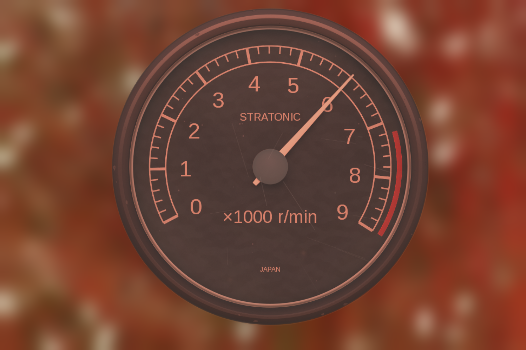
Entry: 6000; rpm
